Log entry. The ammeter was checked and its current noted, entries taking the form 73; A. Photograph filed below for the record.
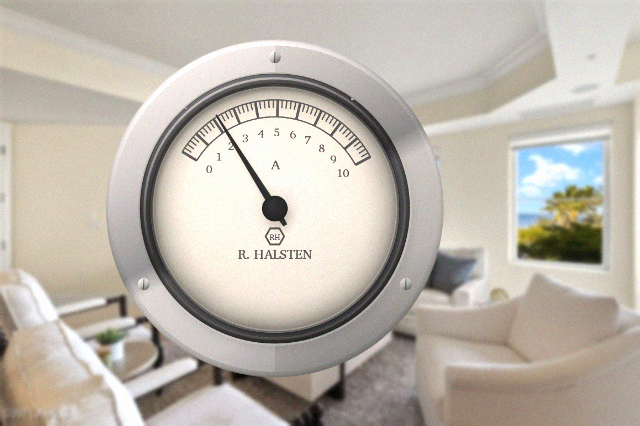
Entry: 2.2; A
